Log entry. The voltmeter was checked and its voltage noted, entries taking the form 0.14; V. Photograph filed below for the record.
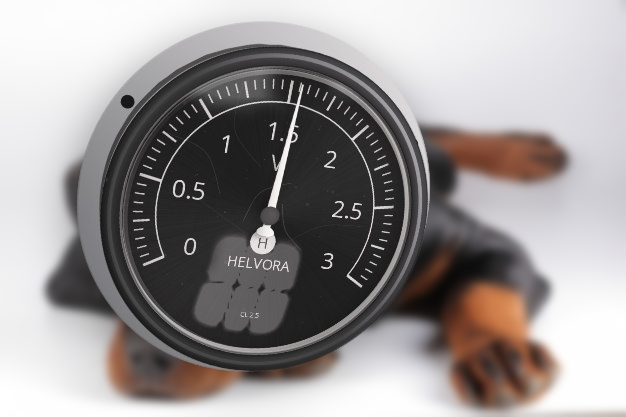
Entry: 1.55; V
